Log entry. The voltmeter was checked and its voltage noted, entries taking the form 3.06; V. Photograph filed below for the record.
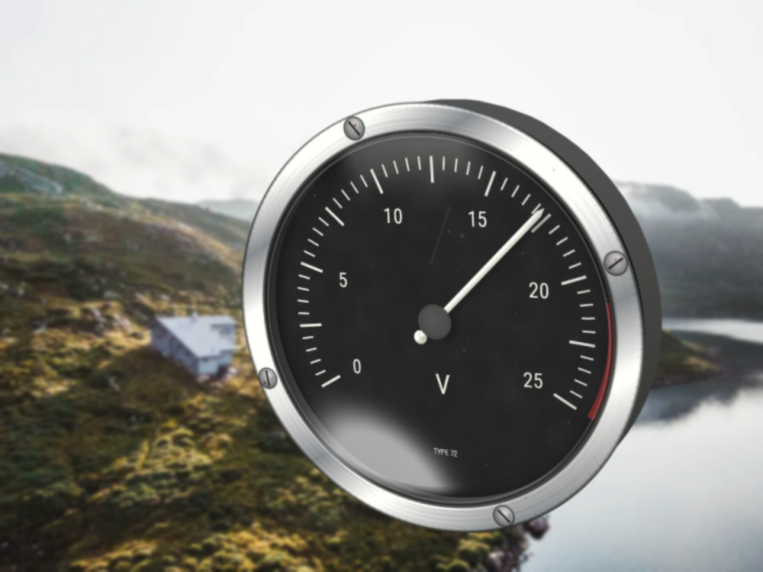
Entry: 17.25; V
